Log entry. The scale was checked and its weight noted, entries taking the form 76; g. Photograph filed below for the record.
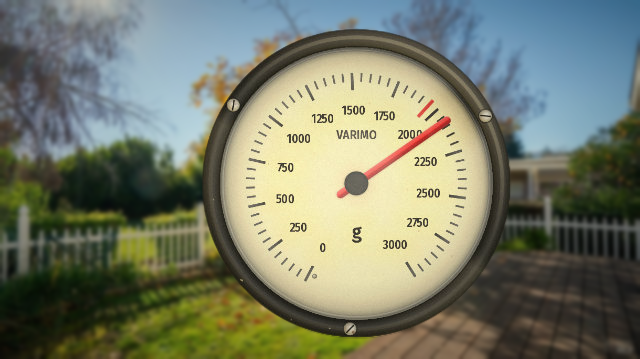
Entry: 2075; g
